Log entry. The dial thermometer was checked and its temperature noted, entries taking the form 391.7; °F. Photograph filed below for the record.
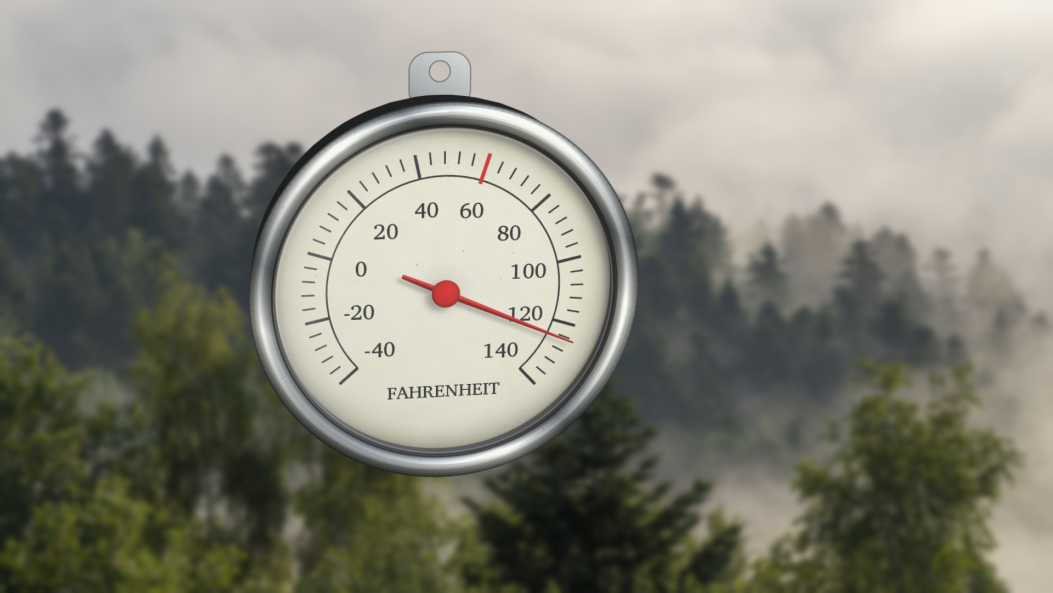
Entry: 124; °F
